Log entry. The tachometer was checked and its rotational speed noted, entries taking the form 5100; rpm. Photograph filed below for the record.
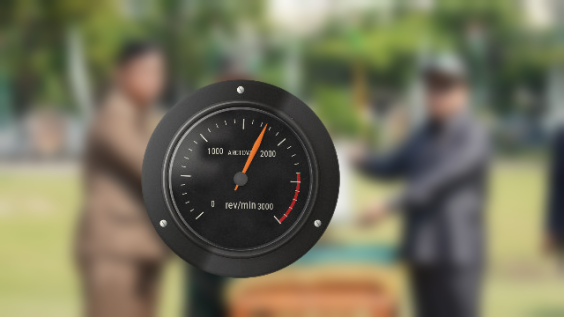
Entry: 1750; rpm
